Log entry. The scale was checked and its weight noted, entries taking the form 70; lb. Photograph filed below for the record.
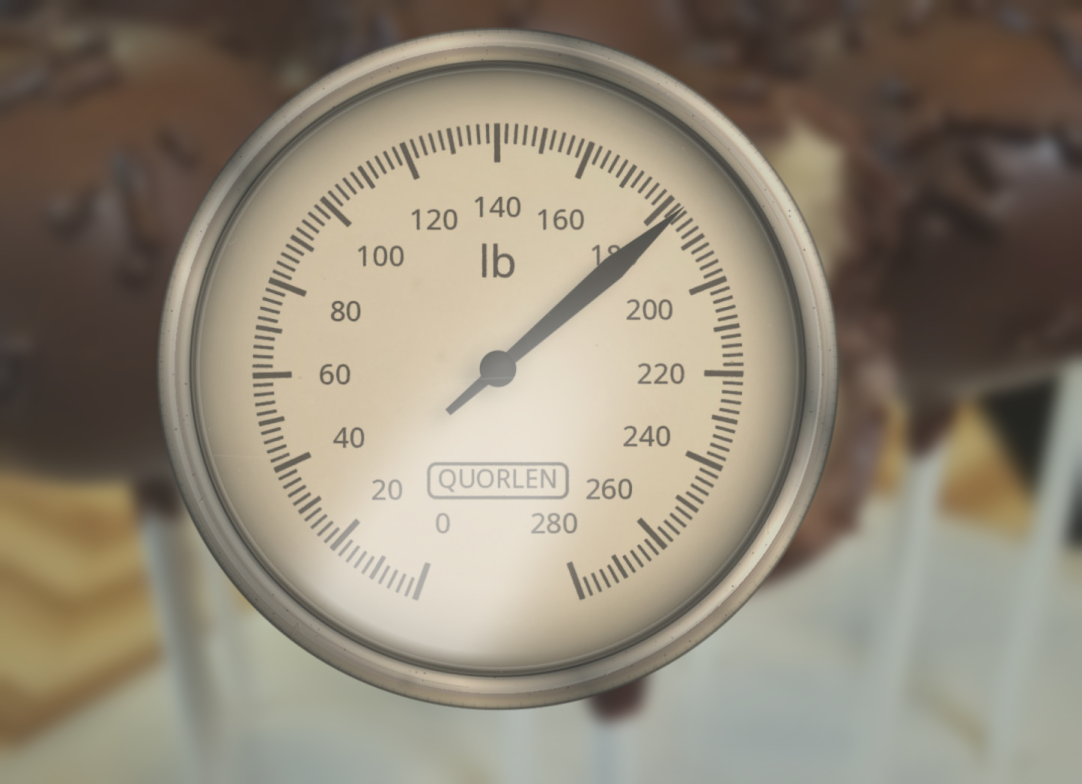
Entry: 183; lb
